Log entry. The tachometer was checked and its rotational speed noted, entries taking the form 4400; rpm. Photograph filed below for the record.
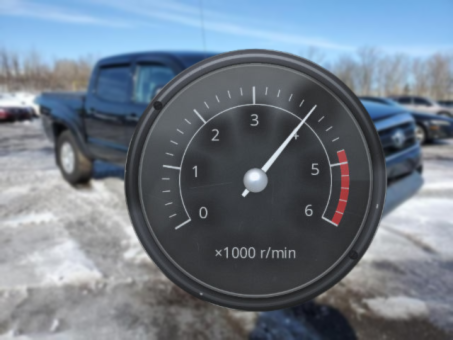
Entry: 4000; rpm
